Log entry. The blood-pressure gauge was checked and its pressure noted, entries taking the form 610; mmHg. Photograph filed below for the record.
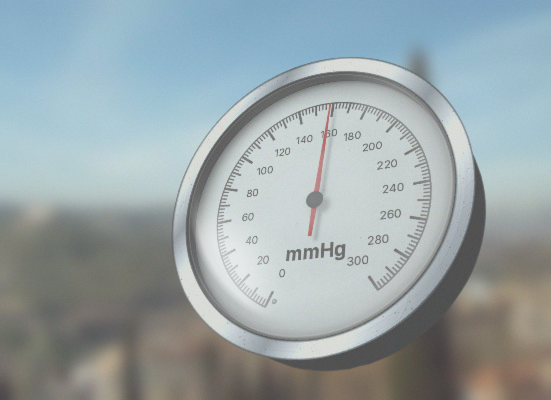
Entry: 160; mmHg
